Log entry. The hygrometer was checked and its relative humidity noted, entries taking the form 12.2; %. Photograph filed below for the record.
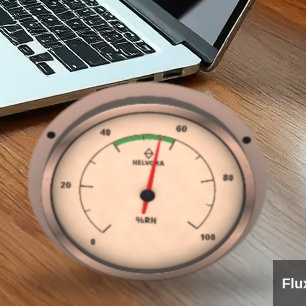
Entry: 55; %
